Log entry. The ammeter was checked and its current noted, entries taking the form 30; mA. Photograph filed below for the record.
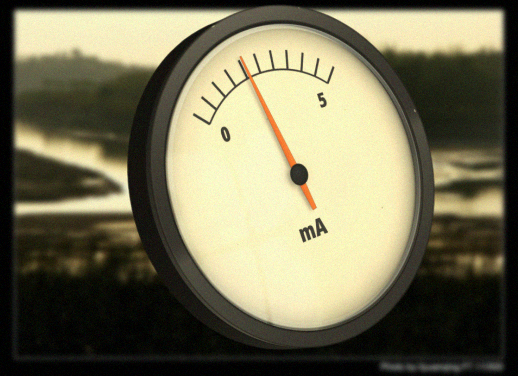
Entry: 2; mA
